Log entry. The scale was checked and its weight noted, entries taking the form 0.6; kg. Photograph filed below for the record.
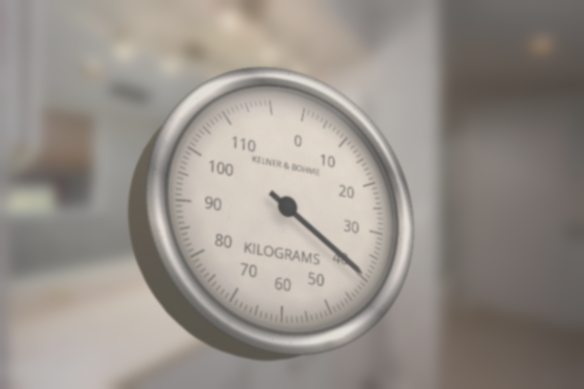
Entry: 40; kg
